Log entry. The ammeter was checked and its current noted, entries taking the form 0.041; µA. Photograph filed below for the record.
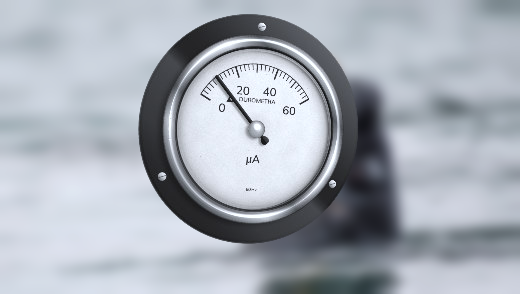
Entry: 10; µA
